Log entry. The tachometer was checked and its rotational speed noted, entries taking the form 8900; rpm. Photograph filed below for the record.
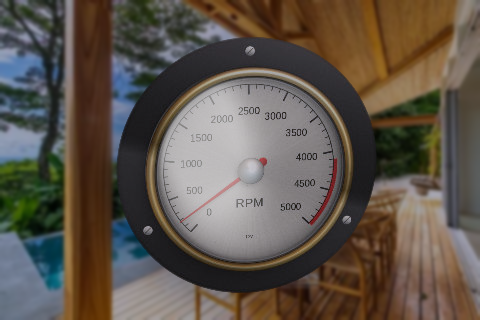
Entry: 200; rpm
